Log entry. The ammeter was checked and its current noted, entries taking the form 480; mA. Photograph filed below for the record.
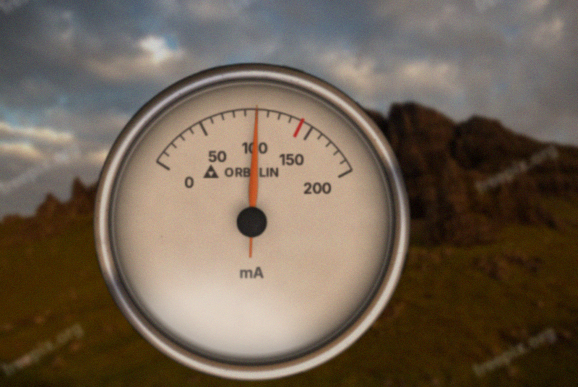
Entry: 100; mA
